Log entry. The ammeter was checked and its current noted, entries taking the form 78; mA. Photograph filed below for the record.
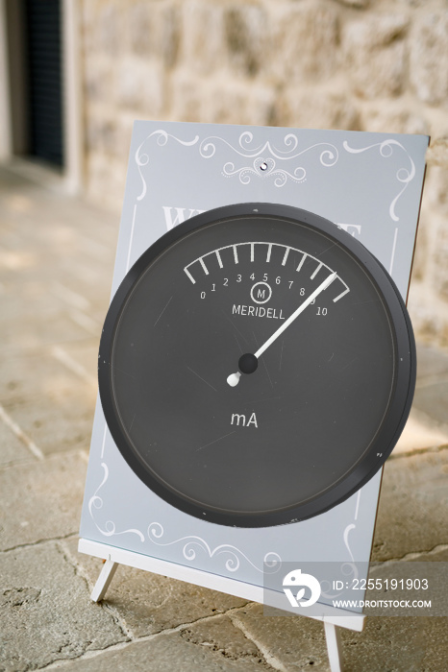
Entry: 9; mA
